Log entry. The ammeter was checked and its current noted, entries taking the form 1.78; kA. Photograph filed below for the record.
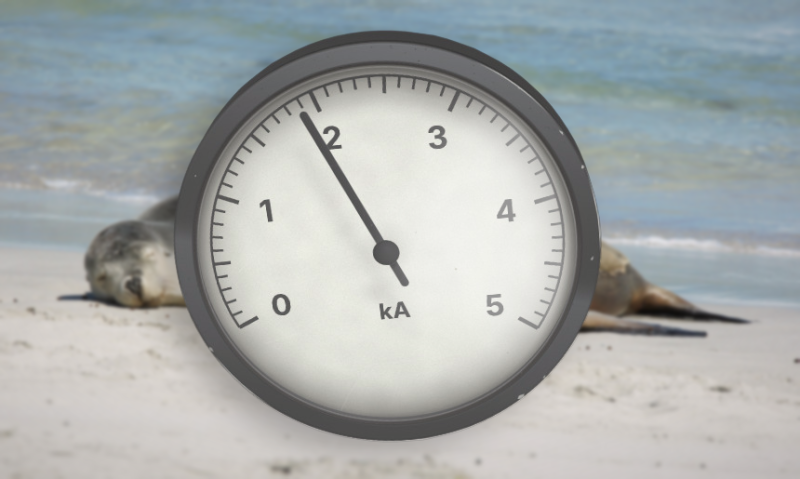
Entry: 1.9; kA
